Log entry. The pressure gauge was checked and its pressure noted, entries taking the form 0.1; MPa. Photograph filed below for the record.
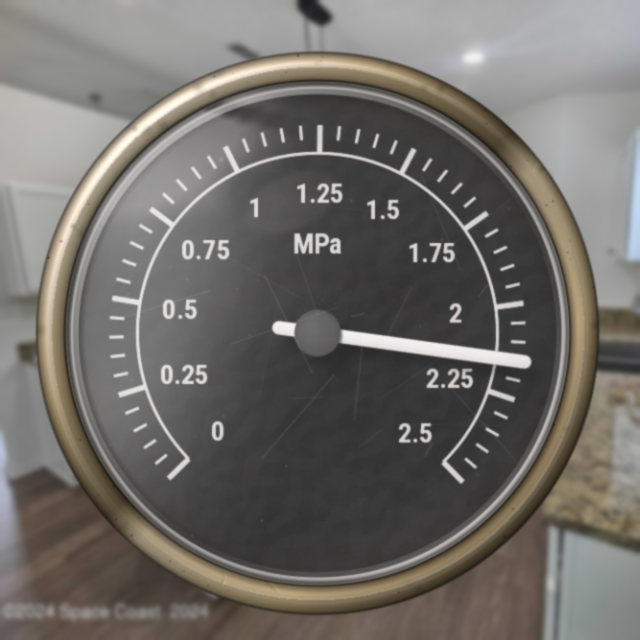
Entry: 2.15; MPa
